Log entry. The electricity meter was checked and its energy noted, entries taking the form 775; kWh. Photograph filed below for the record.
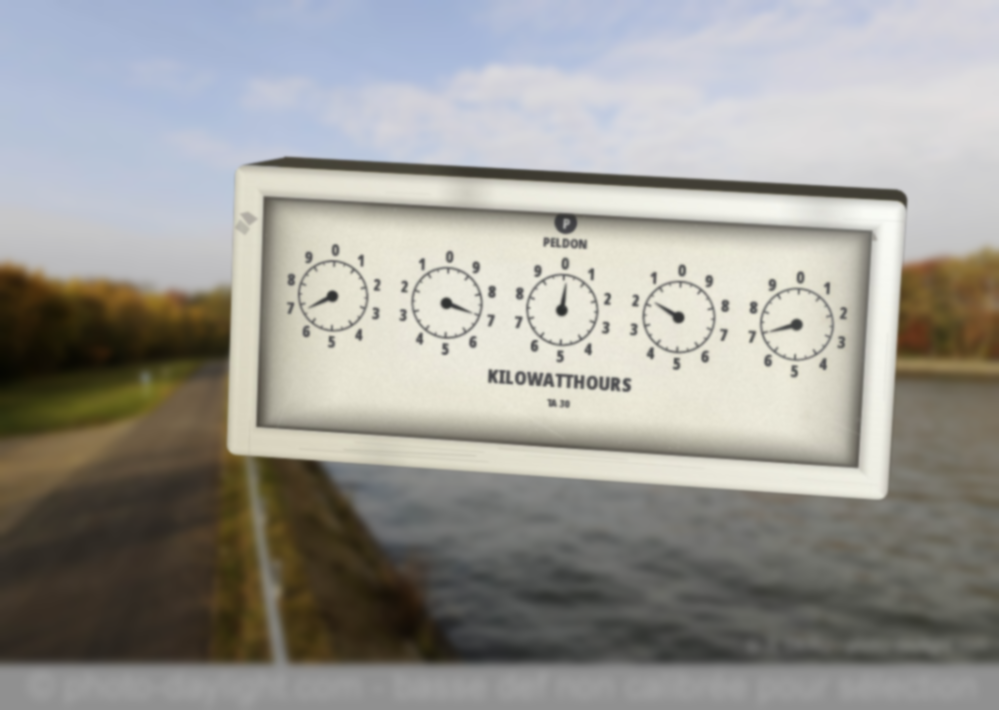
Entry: 67017; kWh
